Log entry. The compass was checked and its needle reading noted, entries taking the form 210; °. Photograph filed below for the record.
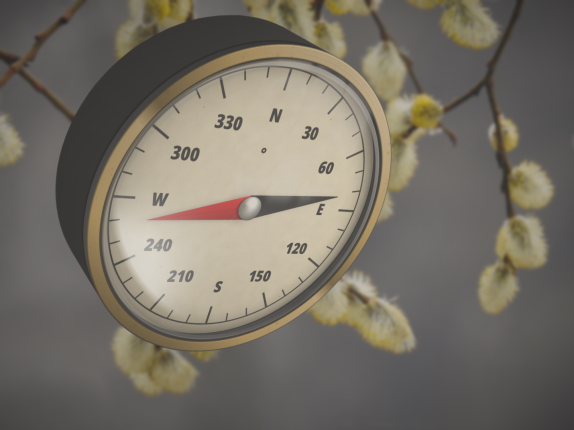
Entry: 260; °
